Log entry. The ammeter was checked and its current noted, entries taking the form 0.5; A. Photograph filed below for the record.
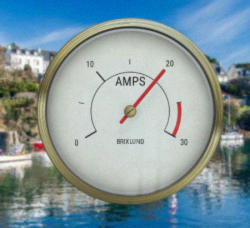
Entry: 20; A
